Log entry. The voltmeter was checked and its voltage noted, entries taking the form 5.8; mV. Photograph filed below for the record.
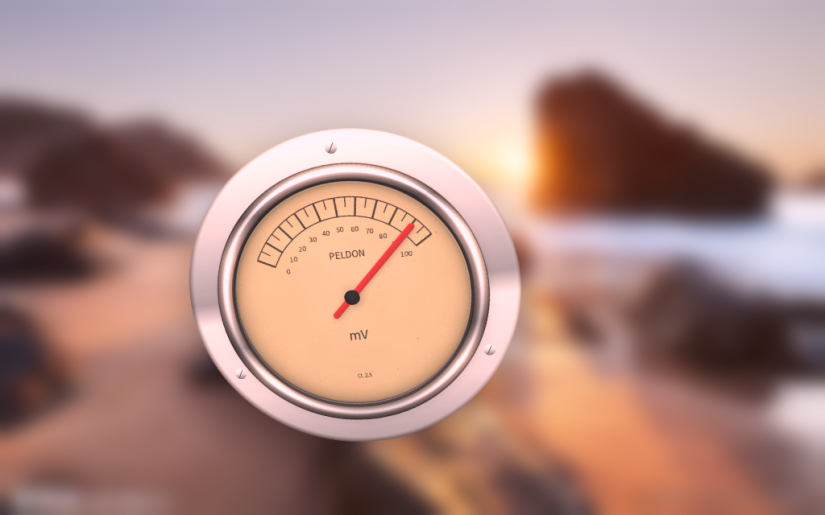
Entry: 90; mV
